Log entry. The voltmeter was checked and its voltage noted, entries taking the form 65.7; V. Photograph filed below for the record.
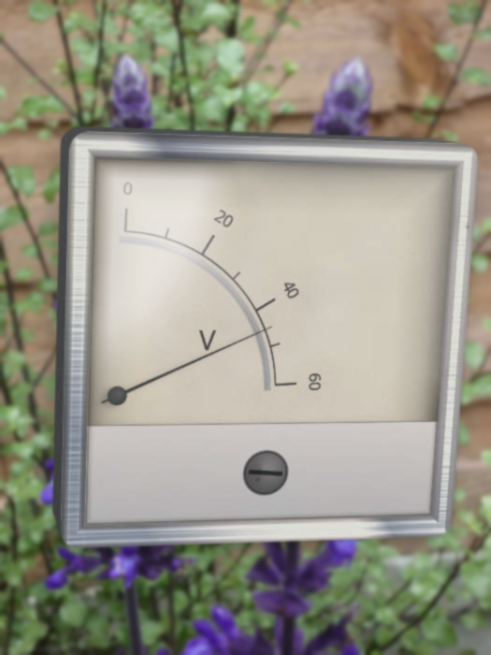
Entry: 45; V
